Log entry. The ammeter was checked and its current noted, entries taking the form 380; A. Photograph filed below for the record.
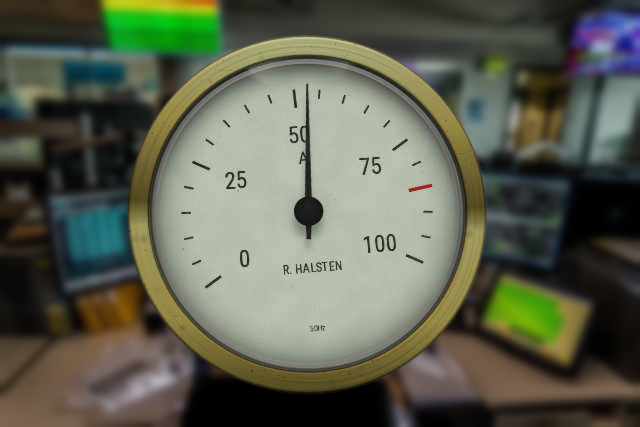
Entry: 52.5; A
